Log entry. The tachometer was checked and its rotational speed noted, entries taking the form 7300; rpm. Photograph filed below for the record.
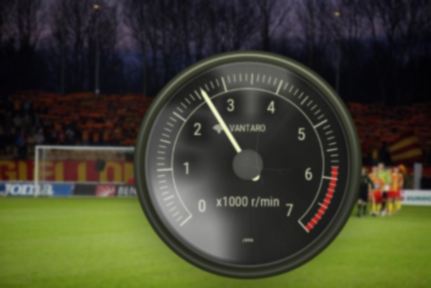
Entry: 2600; rpm
